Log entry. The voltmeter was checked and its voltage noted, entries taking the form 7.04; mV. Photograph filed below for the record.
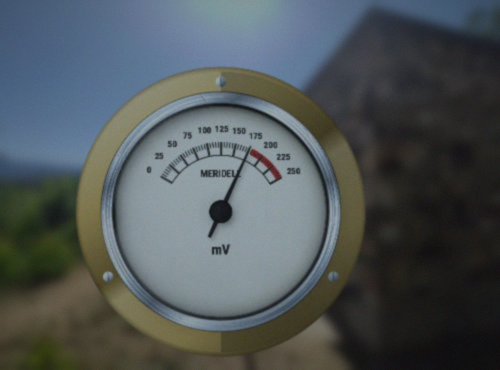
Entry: 175; mV
